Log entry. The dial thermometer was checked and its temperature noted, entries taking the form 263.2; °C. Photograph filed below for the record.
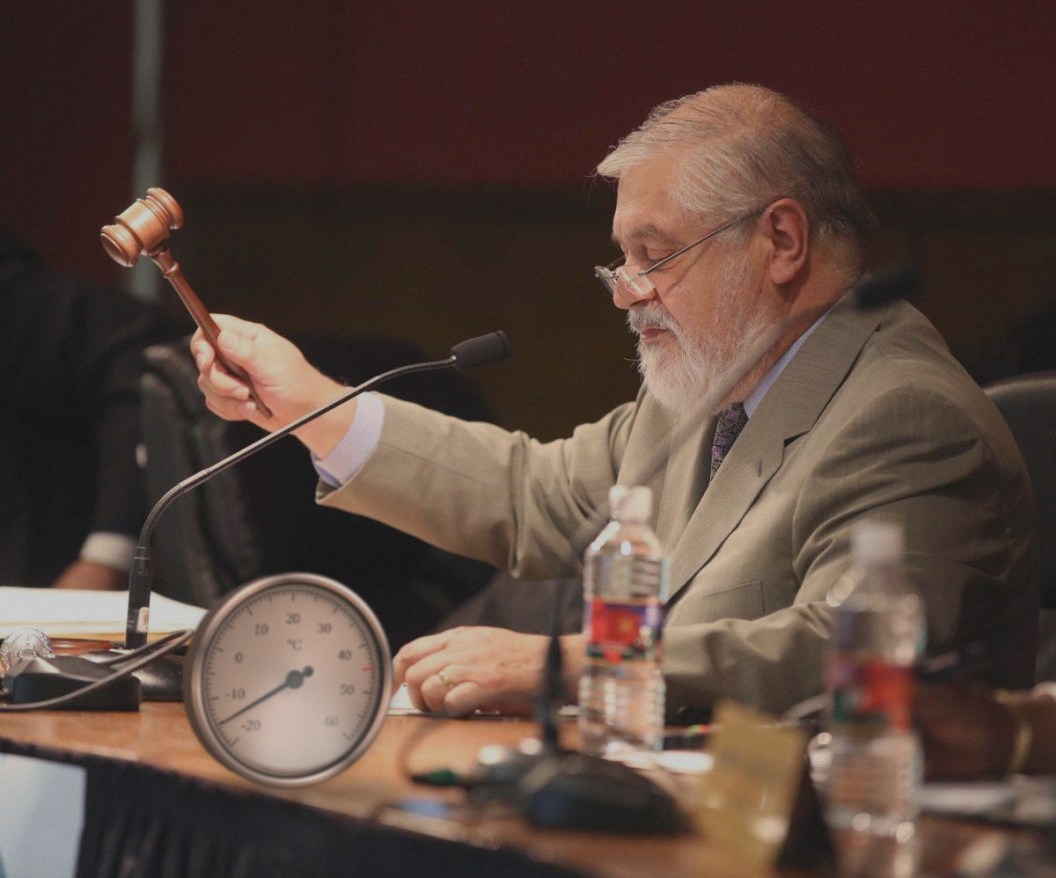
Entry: -15; °C
